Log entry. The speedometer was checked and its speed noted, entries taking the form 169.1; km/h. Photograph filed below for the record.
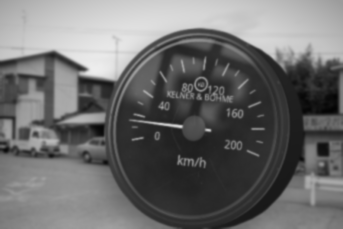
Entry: 15; km/h
